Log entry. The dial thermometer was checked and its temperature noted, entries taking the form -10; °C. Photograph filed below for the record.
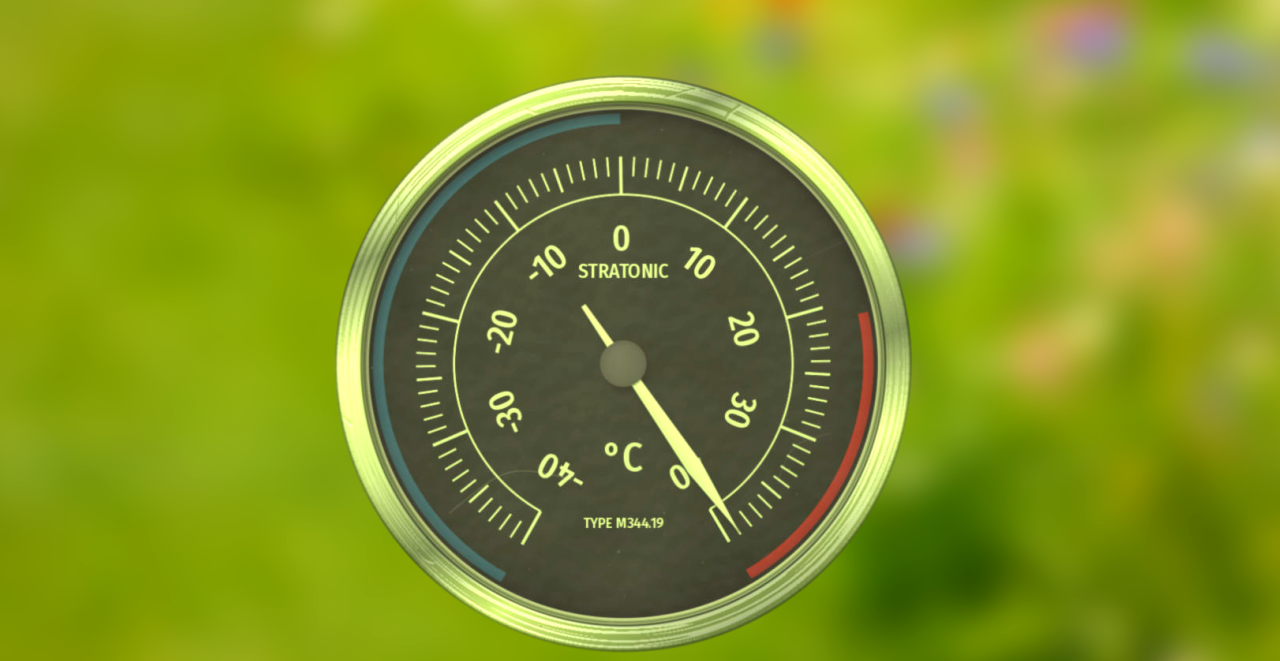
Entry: 39; °C
